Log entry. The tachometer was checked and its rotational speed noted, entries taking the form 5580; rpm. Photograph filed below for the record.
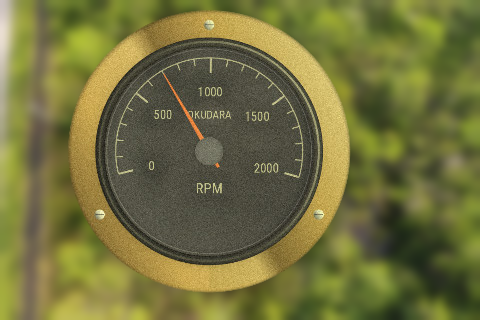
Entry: 700; rpm
